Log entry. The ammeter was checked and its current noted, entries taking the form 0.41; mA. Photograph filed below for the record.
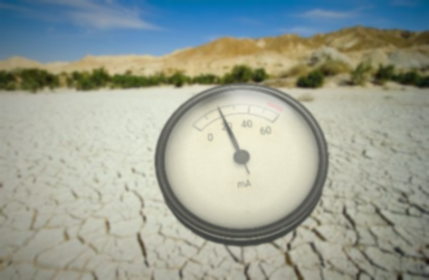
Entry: 20; mA
